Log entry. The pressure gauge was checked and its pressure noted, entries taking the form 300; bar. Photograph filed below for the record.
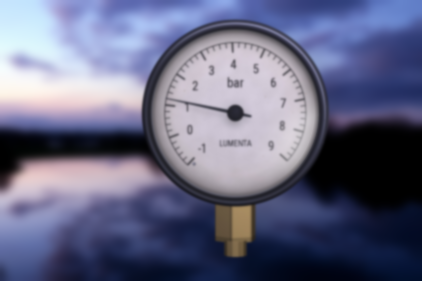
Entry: 1.2; bar
